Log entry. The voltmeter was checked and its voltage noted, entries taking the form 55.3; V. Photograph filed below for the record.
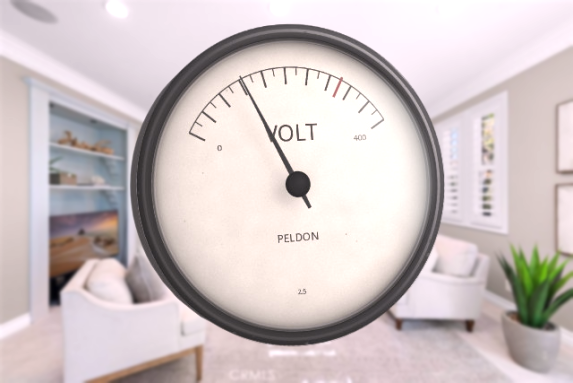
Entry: 120; V
